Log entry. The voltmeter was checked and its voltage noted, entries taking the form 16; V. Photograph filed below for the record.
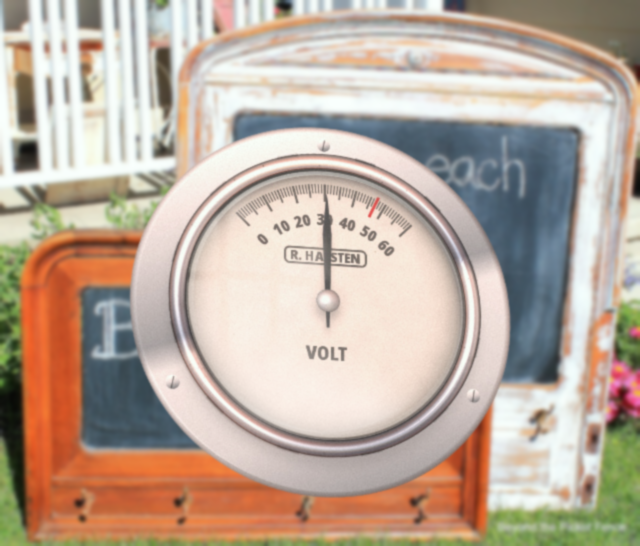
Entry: 30; V
